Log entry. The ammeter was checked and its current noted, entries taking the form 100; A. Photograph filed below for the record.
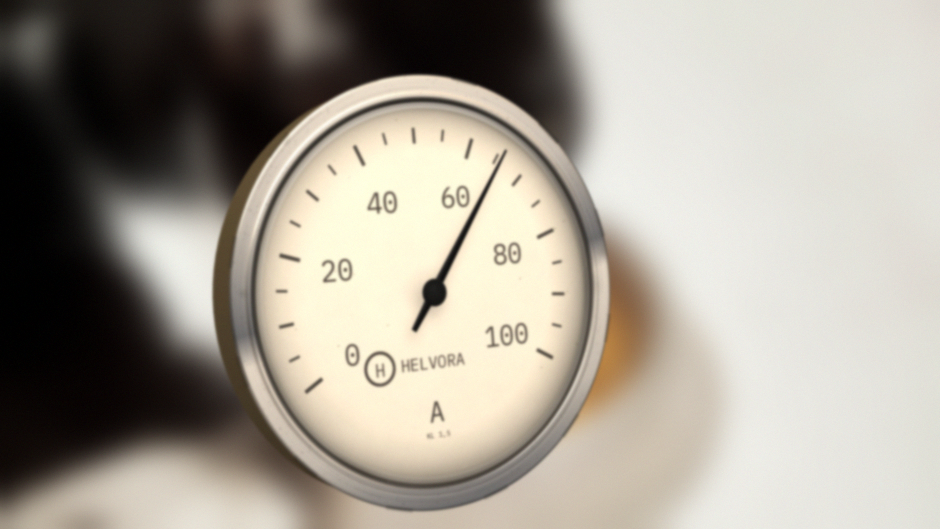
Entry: 65; A
